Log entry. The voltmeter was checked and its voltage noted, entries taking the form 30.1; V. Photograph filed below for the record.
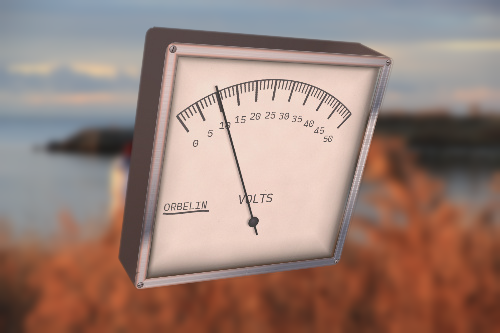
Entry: 10; V
